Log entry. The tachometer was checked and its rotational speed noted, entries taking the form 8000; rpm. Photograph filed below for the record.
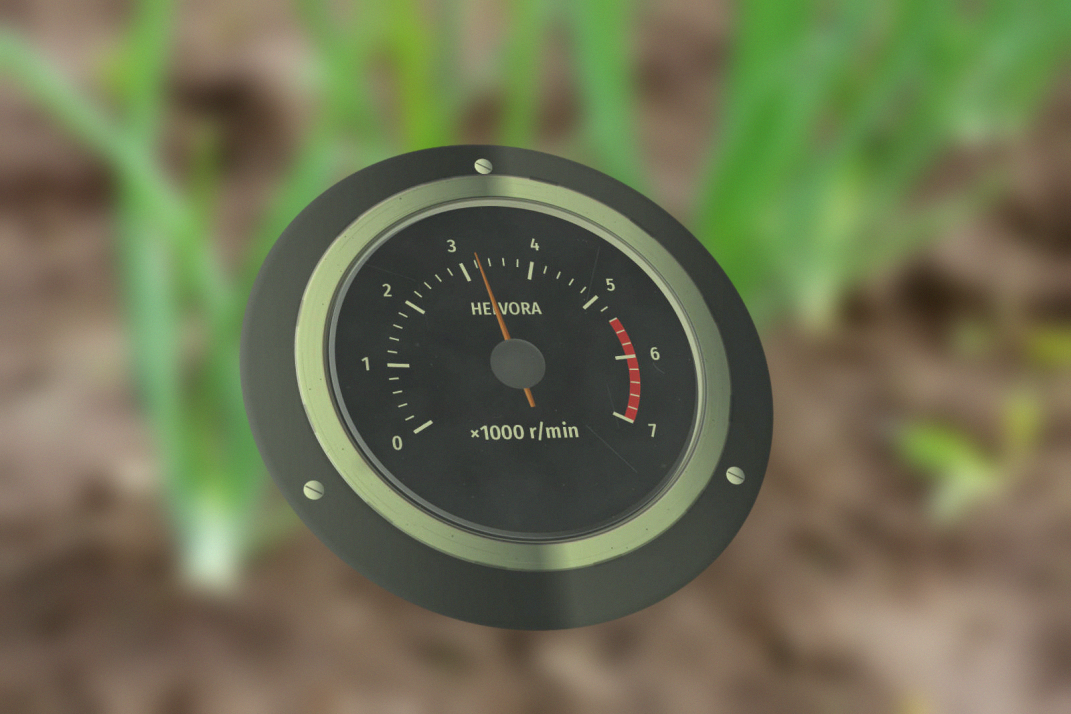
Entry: 3200; rpm
